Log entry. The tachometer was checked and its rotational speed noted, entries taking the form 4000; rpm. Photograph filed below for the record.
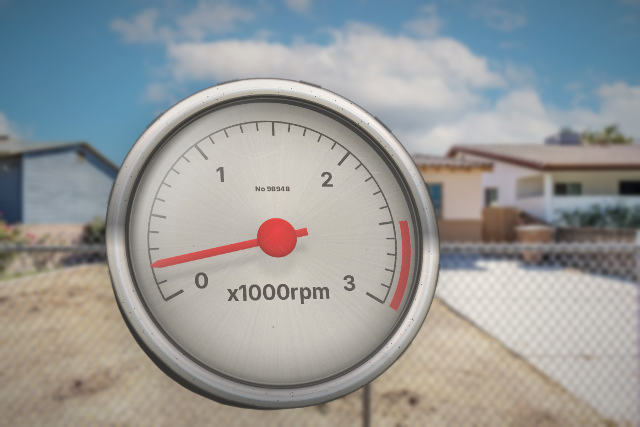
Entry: 200; rpm
